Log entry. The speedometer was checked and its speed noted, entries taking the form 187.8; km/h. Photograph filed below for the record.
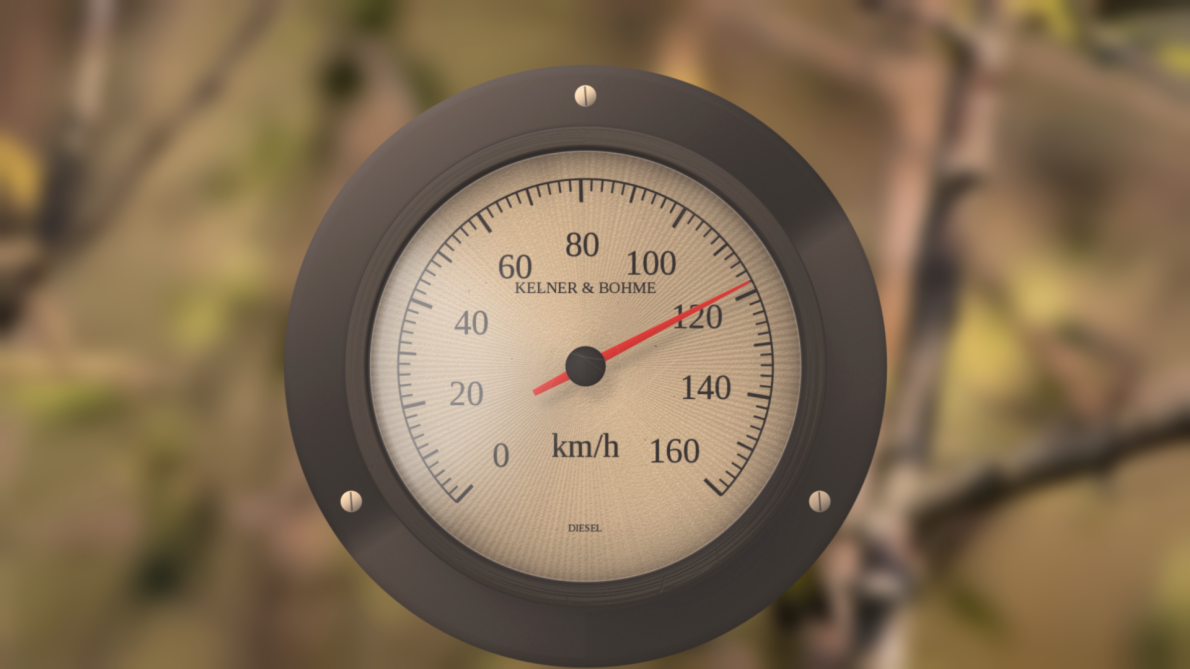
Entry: 118; km/h
